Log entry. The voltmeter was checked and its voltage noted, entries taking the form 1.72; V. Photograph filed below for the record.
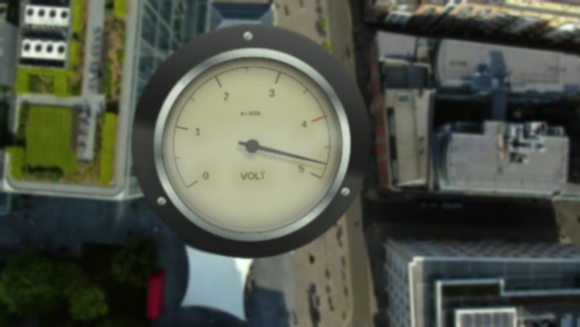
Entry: 4.75; V
